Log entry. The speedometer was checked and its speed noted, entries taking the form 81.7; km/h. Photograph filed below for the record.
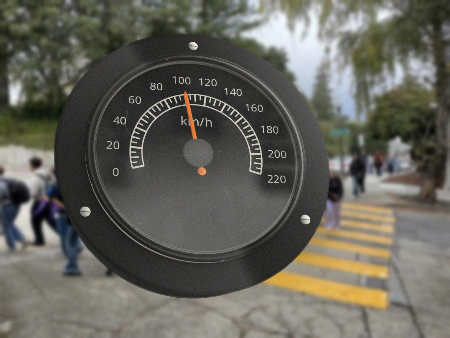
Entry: 100; km/h
